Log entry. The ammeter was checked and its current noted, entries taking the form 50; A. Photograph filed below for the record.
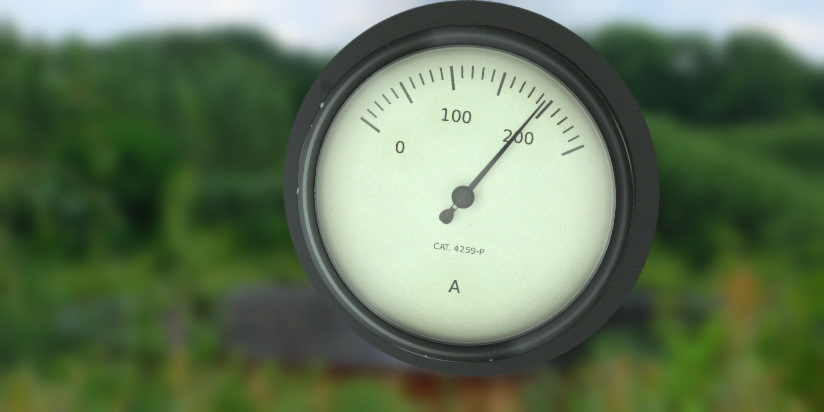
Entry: 195; A
